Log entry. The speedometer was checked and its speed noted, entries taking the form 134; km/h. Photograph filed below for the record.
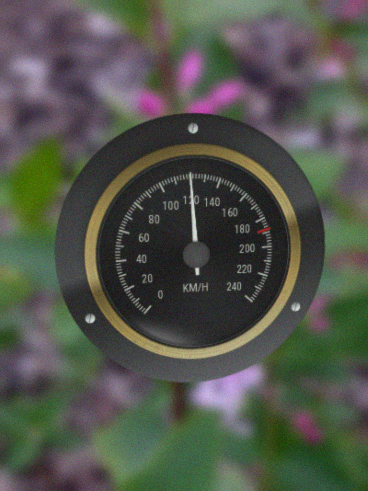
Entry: 120; km/h
